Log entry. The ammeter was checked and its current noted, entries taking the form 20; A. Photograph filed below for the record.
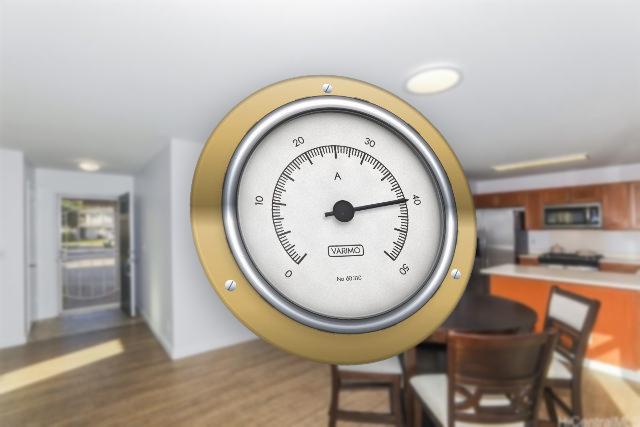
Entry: 40; A
